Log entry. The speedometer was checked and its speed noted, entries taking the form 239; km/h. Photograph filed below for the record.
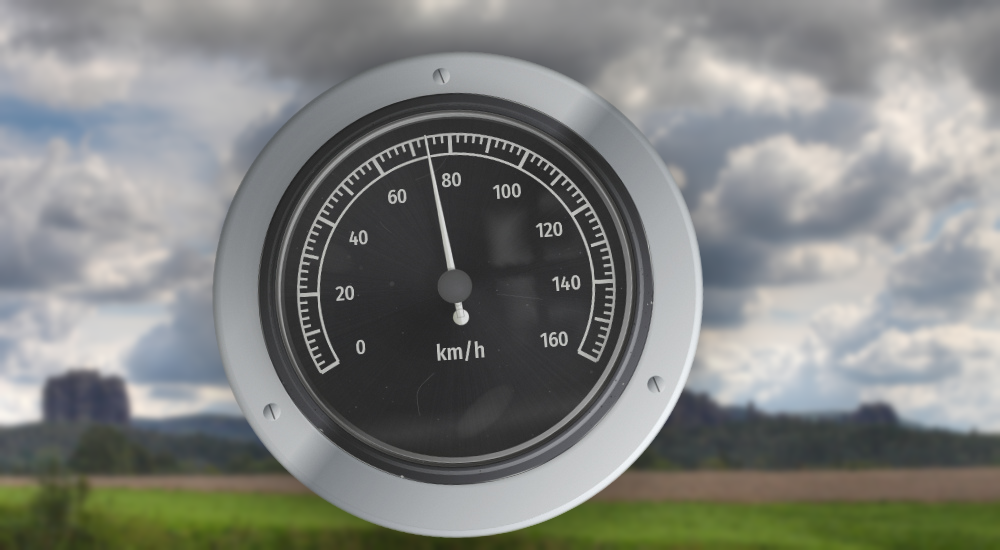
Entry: 74; km/h
